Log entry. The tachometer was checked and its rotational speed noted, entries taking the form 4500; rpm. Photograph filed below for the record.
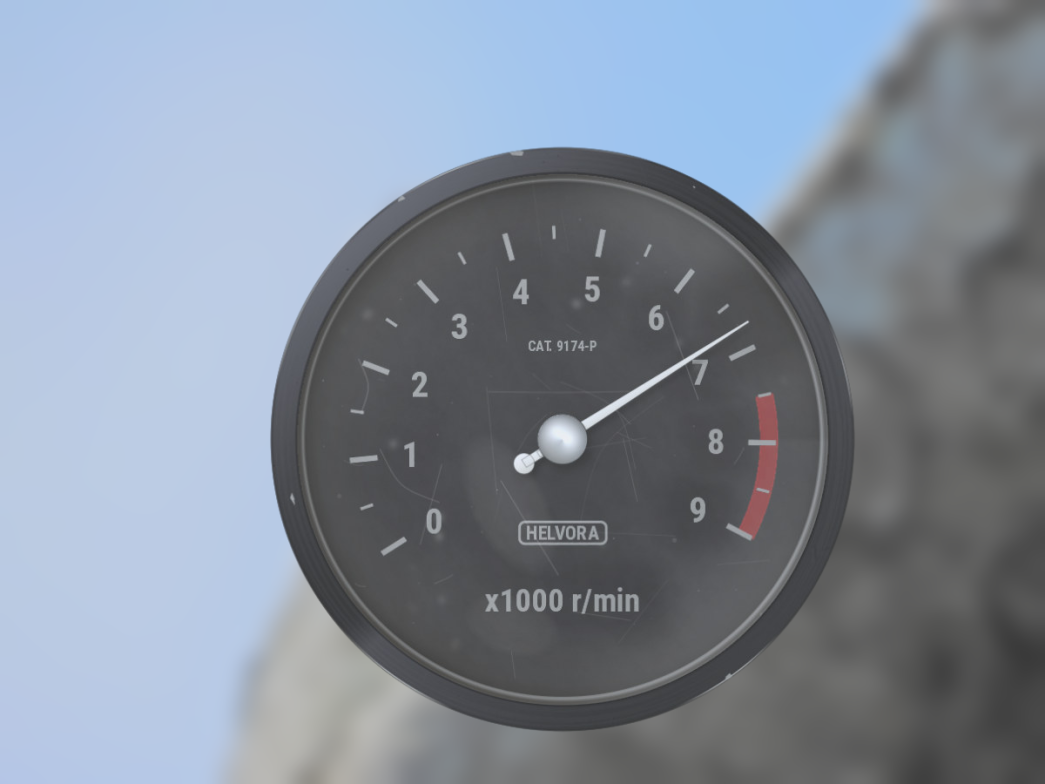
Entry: 6750; rpm
